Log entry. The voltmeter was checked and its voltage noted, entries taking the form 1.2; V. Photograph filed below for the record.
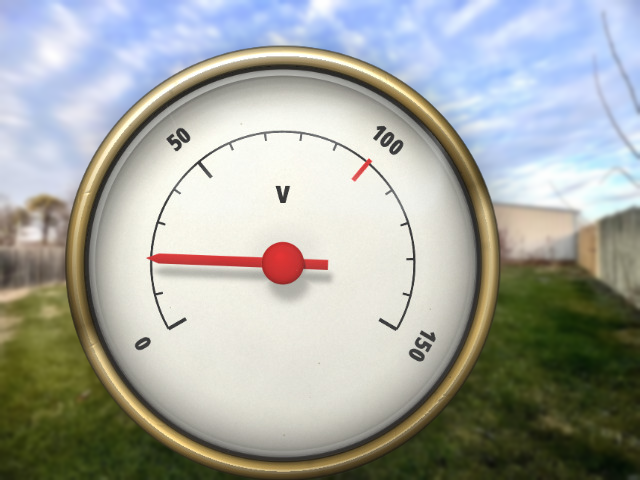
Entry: 20; V
